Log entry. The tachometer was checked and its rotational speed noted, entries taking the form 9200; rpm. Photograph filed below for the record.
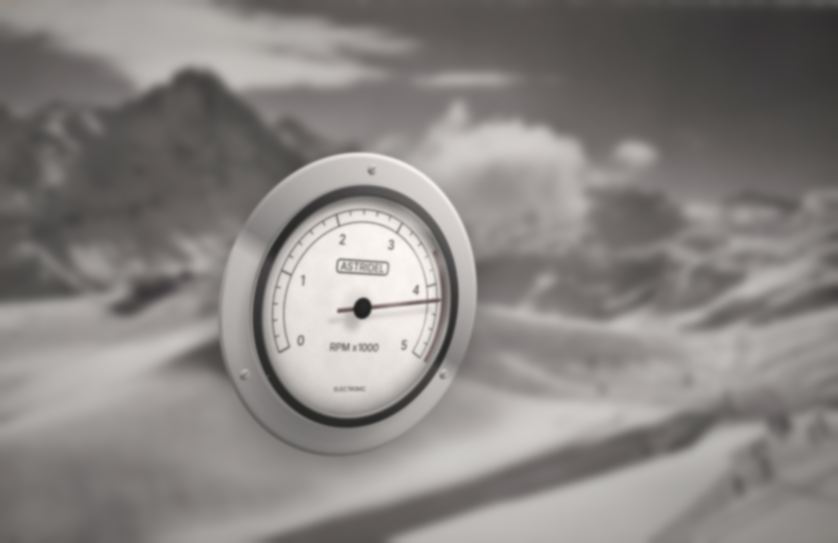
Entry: 4200; rpm
